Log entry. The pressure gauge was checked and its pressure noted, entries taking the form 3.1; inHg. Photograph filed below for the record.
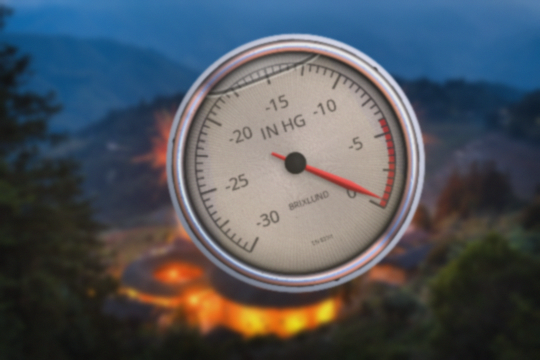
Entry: -0.5; inHg
